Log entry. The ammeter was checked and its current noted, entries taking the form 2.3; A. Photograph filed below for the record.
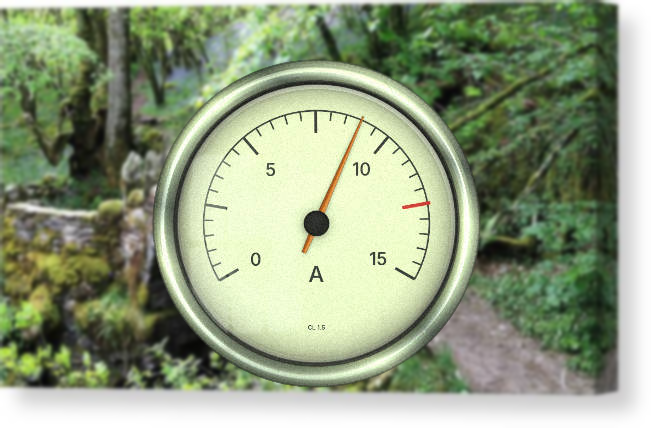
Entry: 9; A
